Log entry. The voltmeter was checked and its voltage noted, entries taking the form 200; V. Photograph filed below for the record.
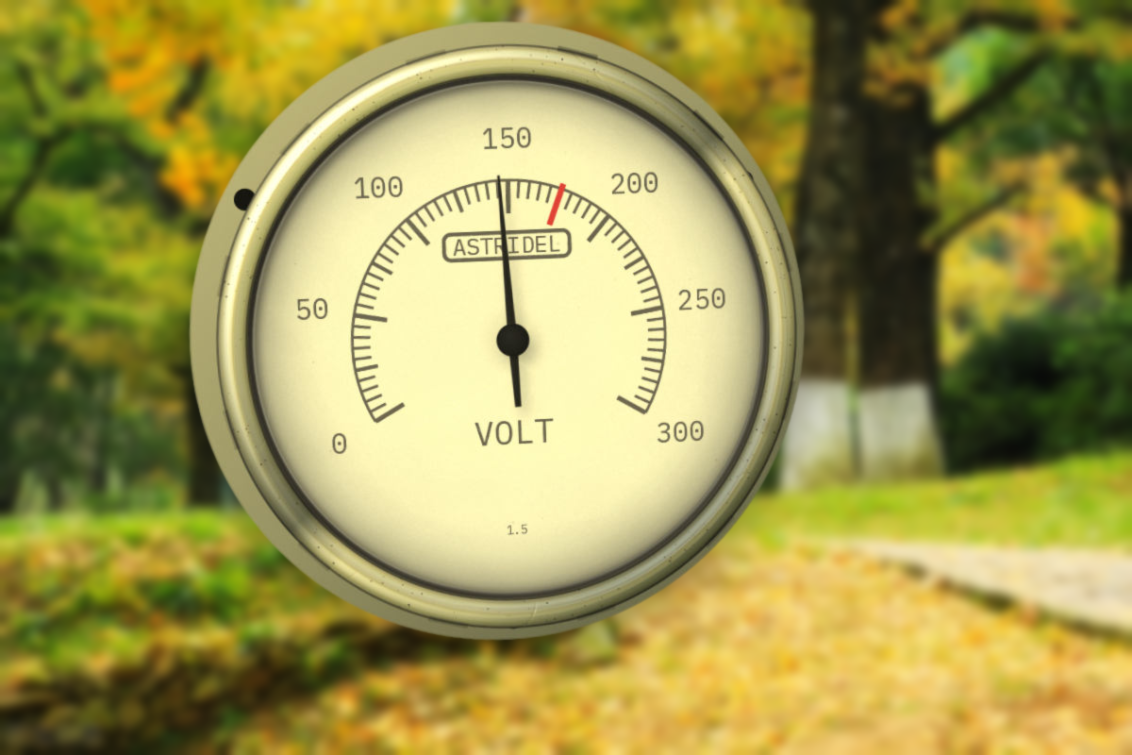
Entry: 145; V
